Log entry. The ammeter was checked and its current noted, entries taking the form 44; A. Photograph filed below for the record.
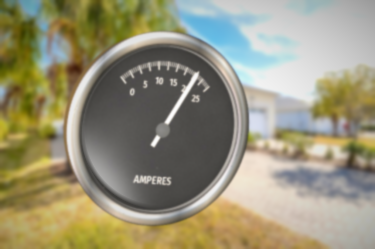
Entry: 20; A
